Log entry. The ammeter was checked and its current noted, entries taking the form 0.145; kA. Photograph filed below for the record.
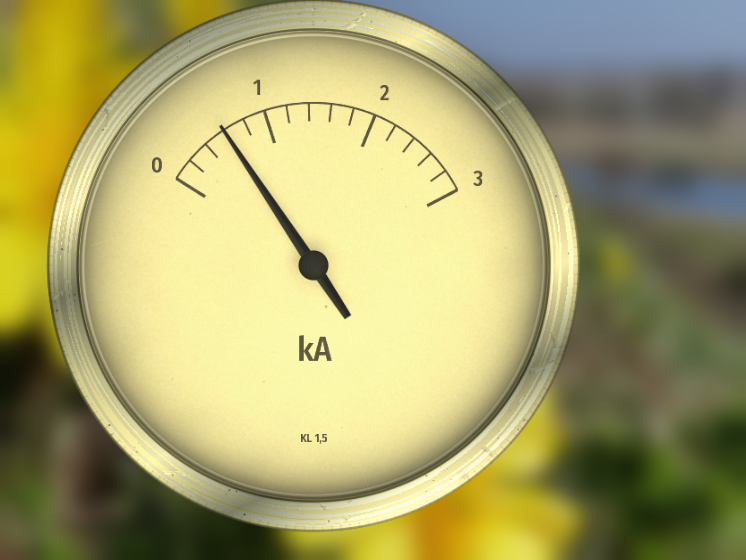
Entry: 0.6; kA
